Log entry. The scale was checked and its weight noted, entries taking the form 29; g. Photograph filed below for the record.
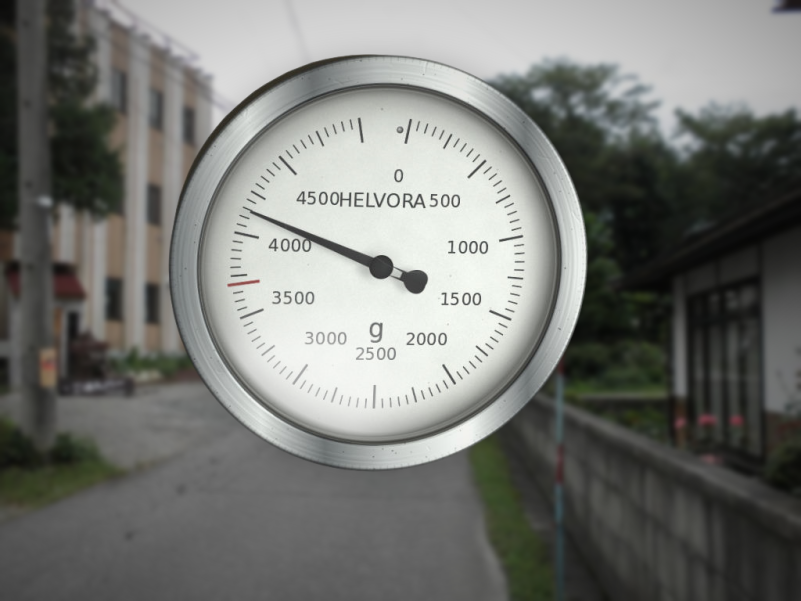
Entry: 4150; g
